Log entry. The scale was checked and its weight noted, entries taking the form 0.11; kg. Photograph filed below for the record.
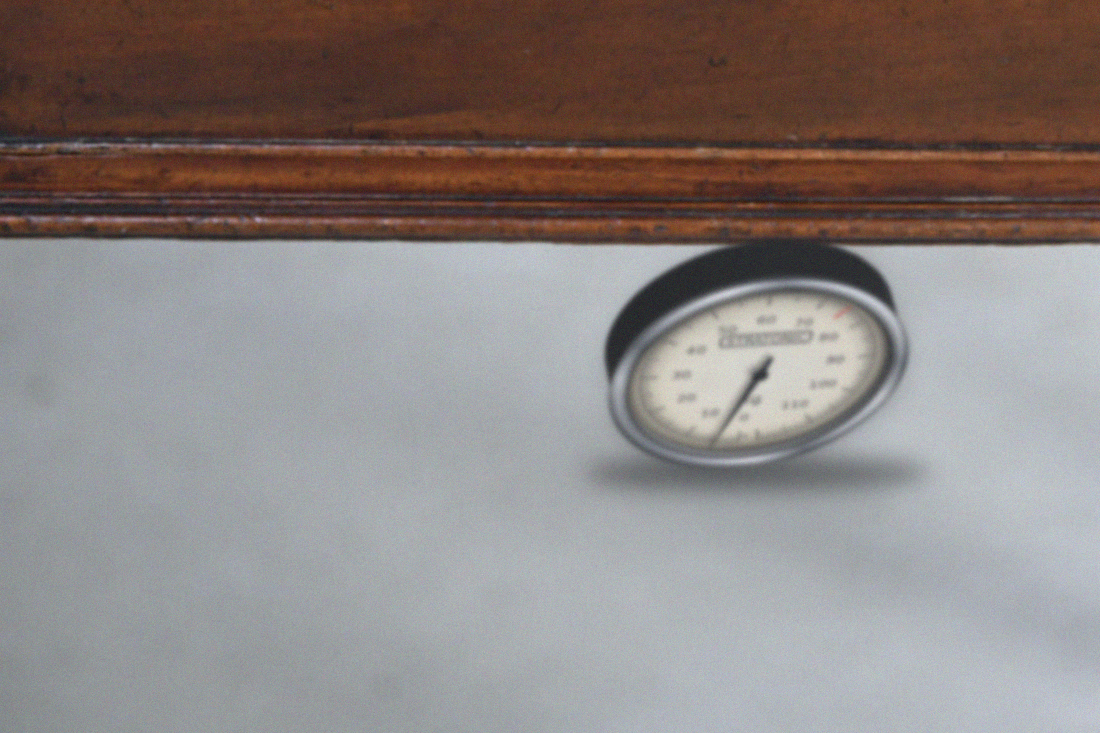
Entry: 5; kg
